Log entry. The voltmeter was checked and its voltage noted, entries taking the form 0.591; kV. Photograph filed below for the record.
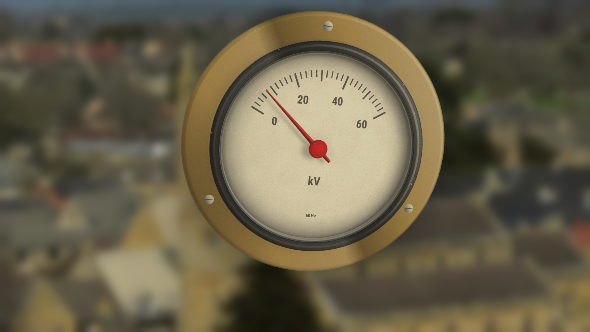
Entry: 8; kV
